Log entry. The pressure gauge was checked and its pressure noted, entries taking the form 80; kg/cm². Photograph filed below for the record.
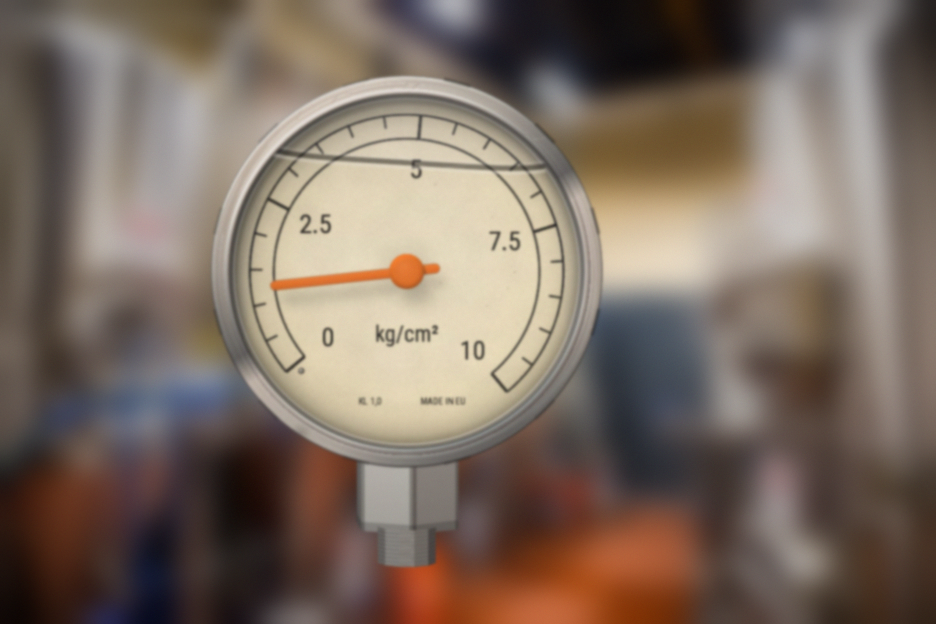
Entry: 1.25; kg/cm²
